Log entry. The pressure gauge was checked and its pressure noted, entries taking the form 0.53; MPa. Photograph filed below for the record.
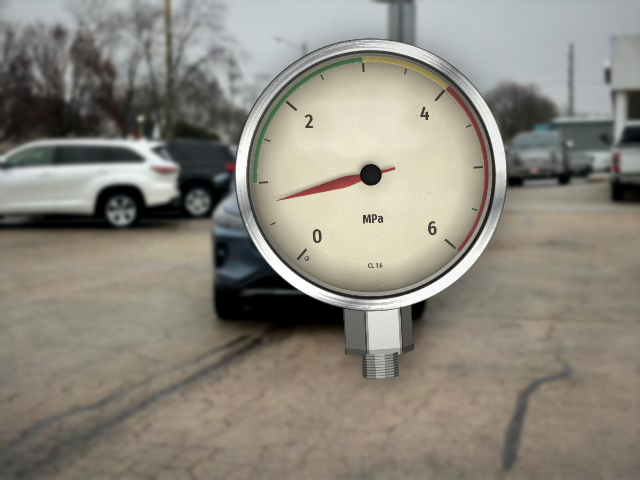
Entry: 0.75; MPa
